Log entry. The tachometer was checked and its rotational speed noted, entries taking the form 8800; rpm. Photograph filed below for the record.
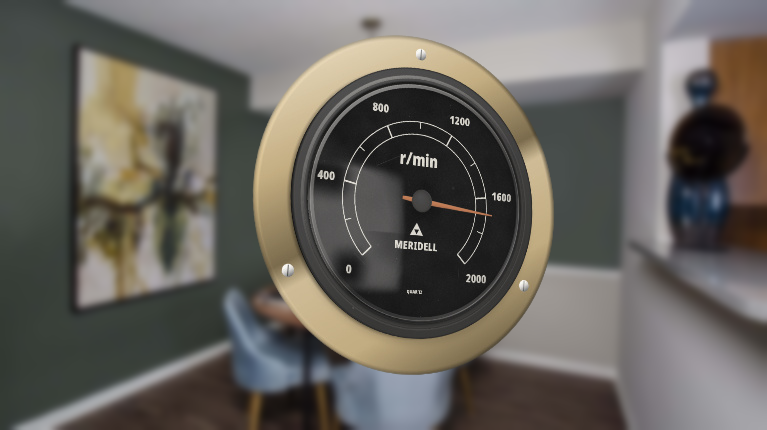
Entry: 1700; rpm
